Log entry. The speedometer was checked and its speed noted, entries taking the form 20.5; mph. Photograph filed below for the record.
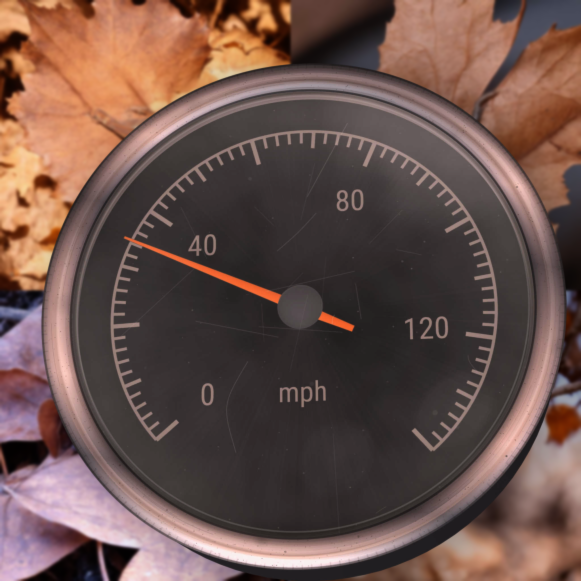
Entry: 34; mph
